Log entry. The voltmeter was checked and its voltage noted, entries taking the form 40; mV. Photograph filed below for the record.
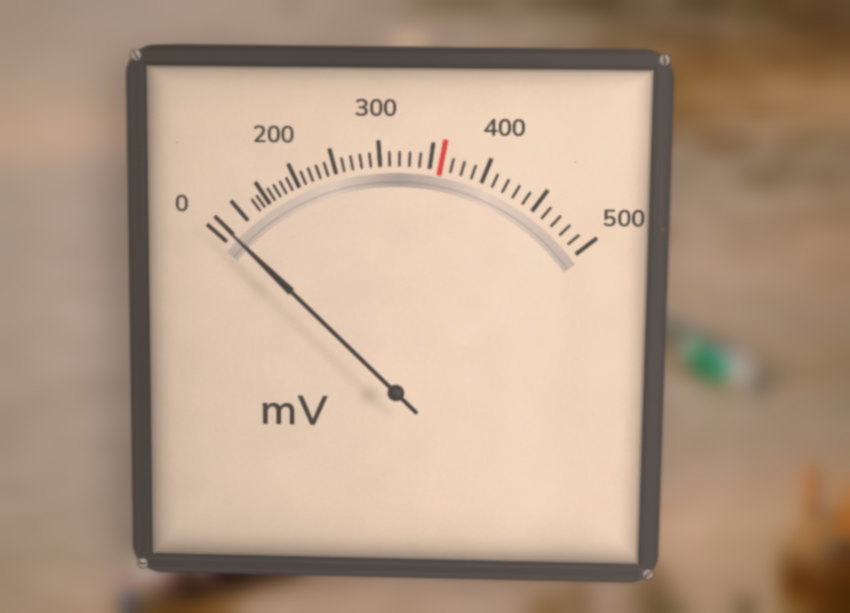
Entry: 50; mV
